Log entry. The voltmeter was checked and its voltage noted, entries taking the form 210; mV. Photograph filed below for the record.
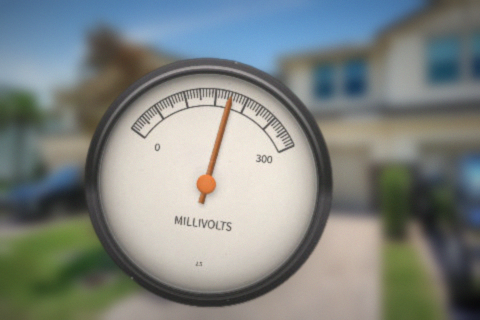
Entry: 175; mV
